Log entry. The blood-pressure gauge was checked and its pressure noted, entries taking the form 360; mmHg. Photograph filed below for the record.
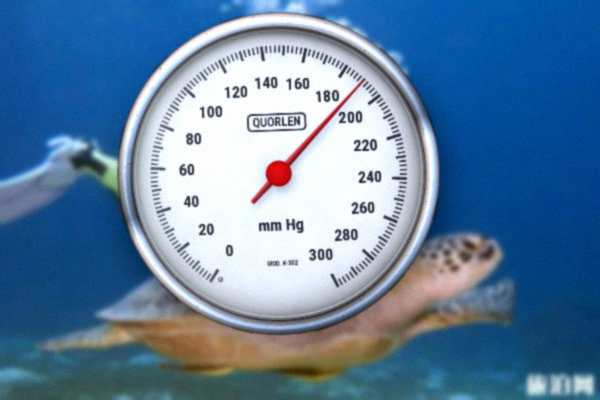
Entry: 190; mmHg
